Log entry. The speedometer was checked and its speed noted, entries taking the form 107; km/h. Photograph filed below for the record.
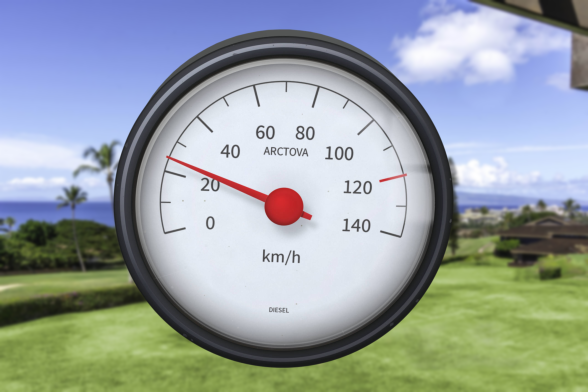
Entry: 25; km/h
